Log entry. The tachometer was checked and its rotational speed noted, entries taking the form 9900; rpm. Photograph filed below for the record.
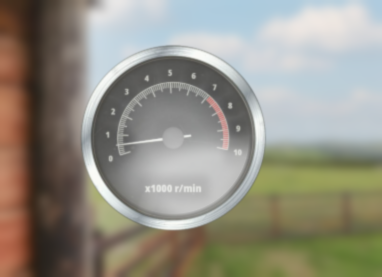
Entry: 500; rpm
